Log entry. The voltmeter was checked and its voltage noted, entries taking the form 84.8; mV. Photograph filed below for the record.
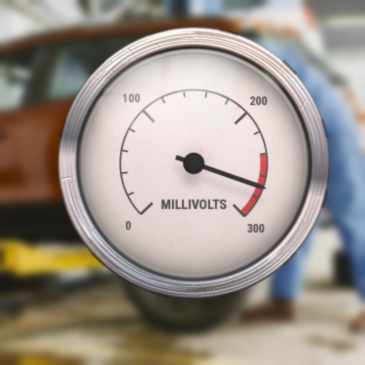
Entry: 270; mV
